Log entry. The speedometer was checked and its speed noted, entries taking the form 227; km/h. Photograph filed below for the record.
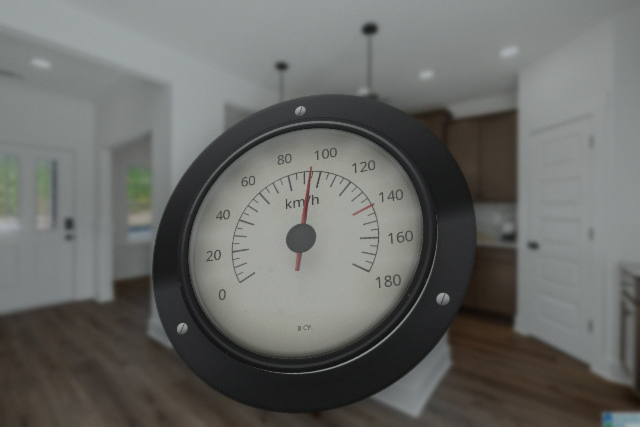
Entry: 95; km/h
